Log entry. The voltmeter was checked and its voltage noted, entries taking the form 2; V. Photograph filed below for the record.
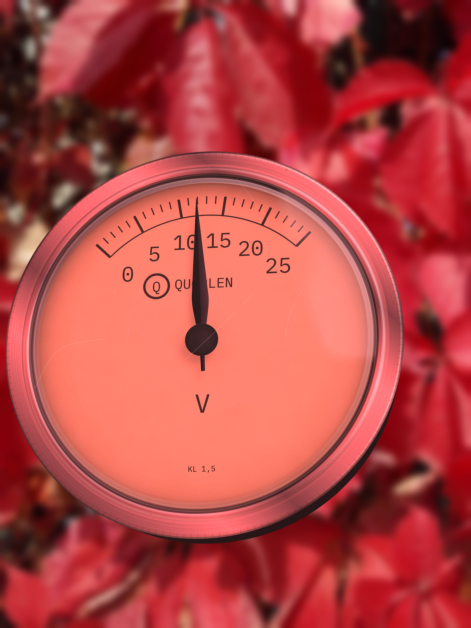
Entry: 12; V
